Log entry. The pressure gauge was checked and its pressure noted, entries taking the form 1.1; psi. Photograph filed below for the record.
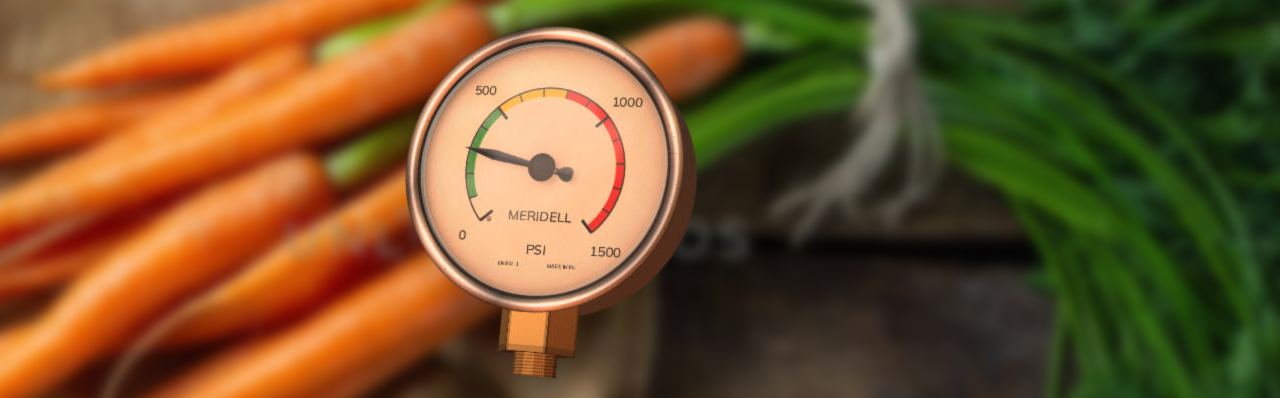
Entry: 300; psi
